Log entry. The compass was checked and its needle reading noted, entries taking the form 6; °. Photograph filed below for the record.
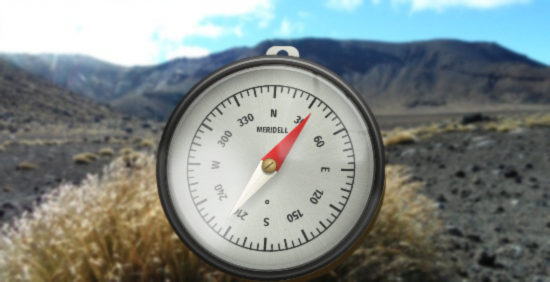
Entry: 35; °
